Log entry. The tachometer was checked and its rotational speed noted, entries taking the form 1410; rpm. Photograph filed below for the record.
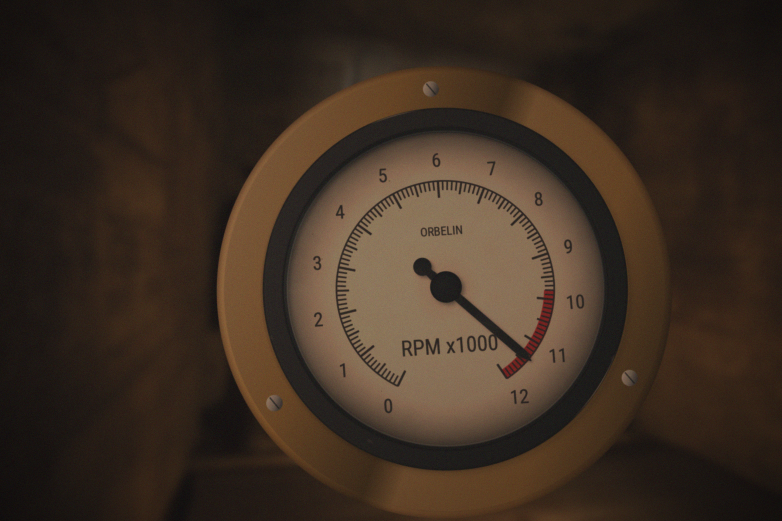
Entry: 11400; rpm
